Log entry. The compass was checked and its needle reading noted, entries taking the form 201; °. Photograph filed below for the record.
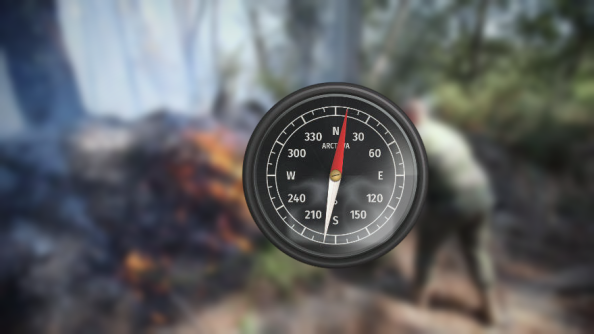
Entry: 10; °
